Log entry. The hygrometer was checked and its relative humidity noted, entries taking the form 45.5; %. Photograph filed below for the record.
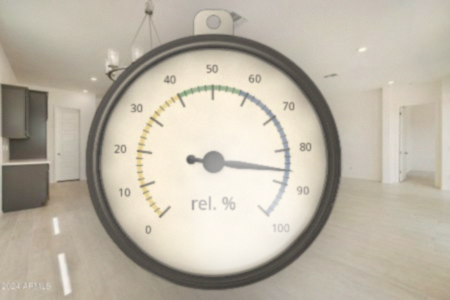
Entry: 86; %
